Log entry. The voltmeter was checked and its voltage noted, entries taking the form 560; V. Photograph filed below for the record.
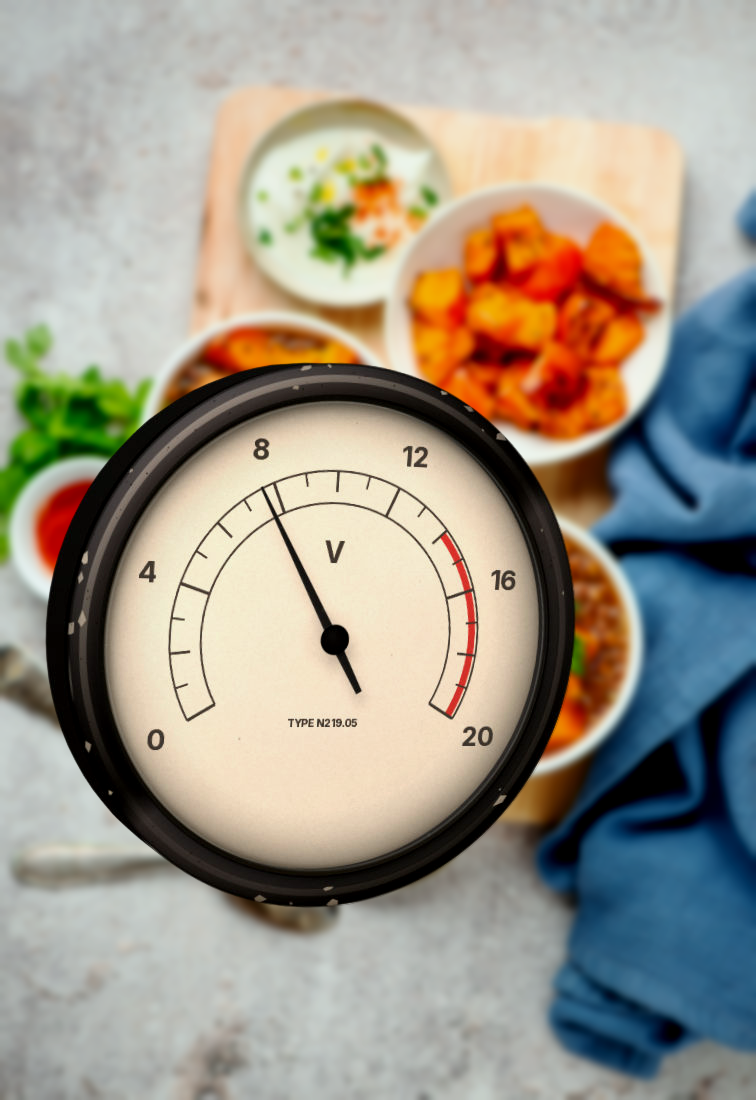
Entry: 7.5; V
